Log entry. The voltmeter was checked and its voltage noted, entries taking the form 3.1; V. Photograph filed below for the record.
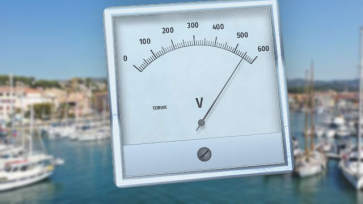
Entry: 550; V
